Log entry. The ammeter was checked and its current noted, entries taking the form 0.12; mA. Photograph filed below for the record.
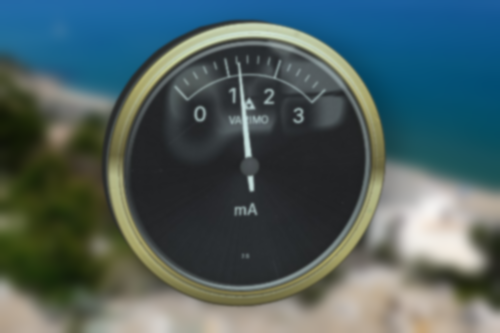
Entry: 1.2; mA
